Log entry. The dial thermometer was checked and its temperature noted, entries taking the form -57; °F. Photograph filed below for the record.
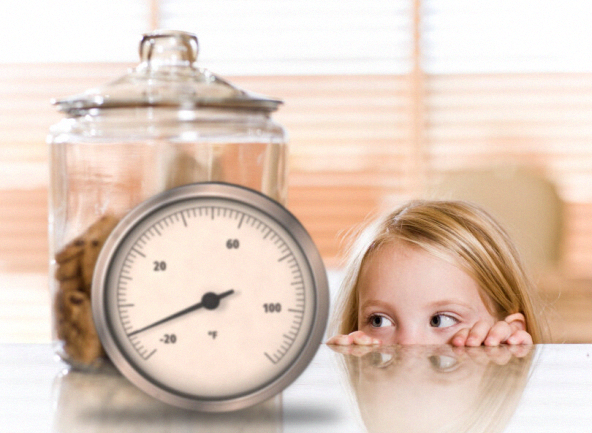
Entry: -10; °F
